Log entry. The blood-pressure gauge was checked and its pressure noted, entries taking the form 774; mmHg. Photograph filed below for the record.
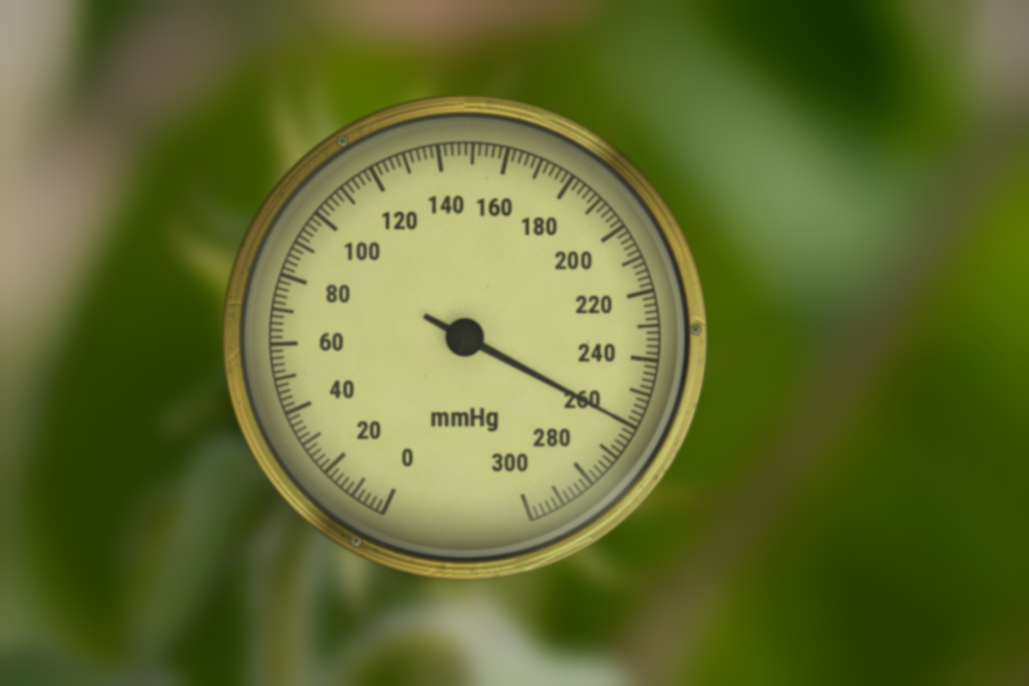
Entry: 260; mmHg
